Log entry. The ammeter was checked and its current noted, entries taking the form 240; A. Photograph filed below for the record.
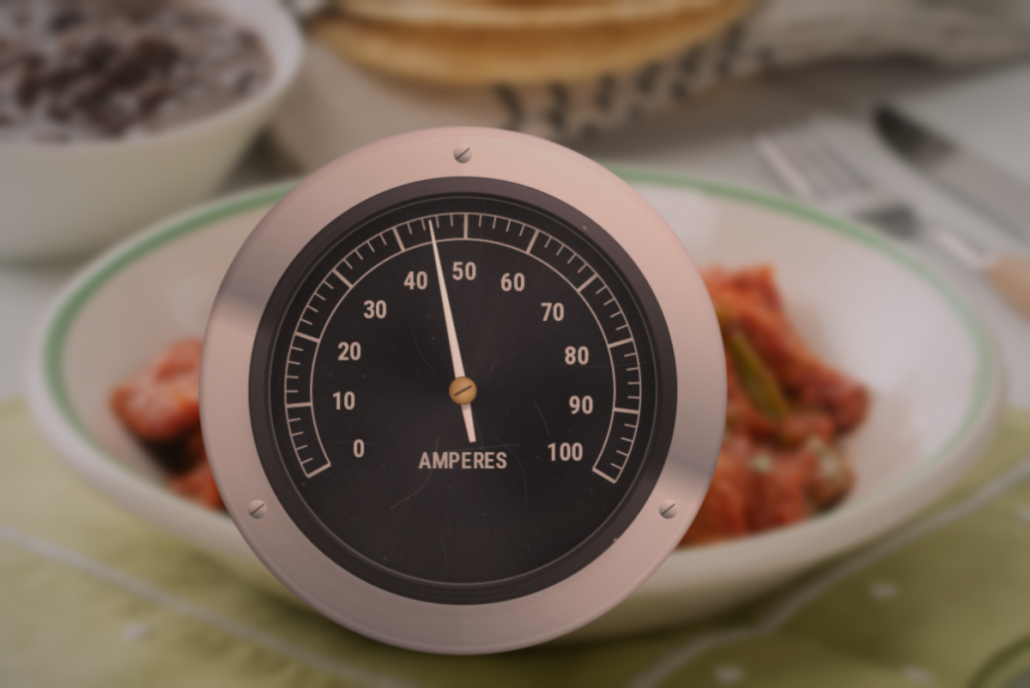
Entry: 45; A
